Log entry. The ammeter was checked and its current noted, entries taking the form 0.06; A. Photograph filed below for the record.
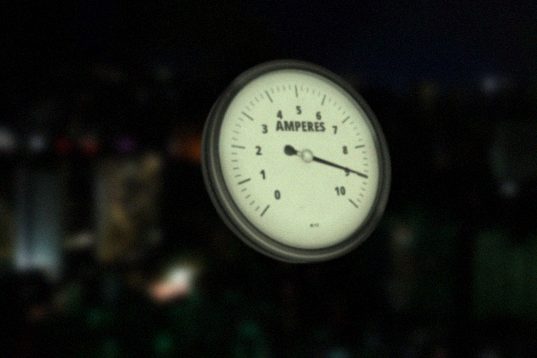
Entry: 9; A
